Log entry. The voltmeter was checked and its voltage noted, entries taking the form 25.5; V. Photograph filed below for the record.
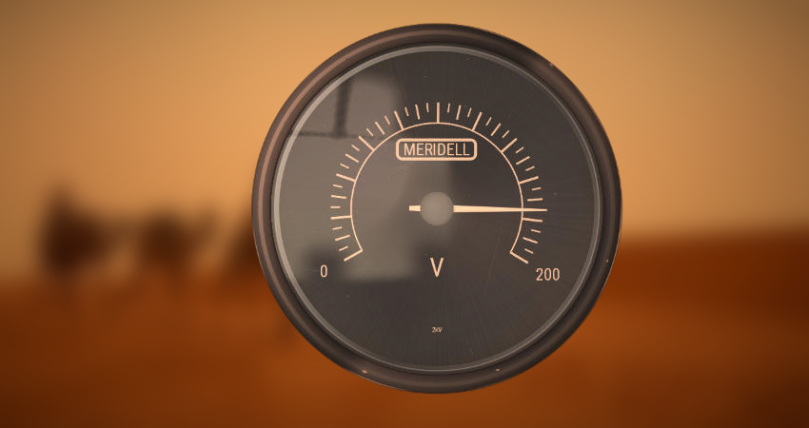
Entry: 175; V
